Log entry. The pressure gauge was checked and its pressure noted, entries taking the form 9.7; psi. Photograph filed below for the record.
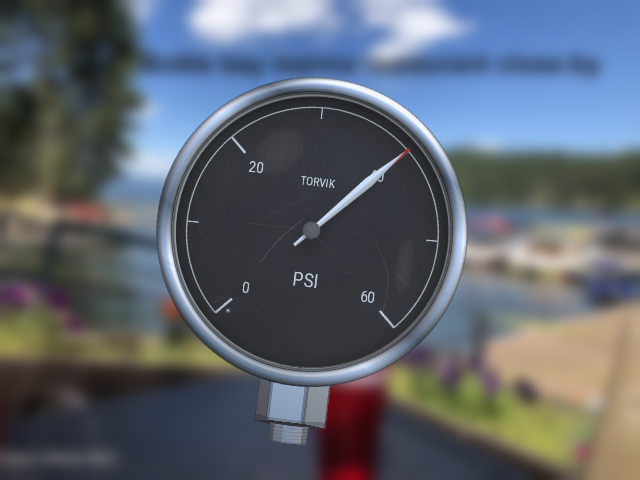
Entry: 40; psi
